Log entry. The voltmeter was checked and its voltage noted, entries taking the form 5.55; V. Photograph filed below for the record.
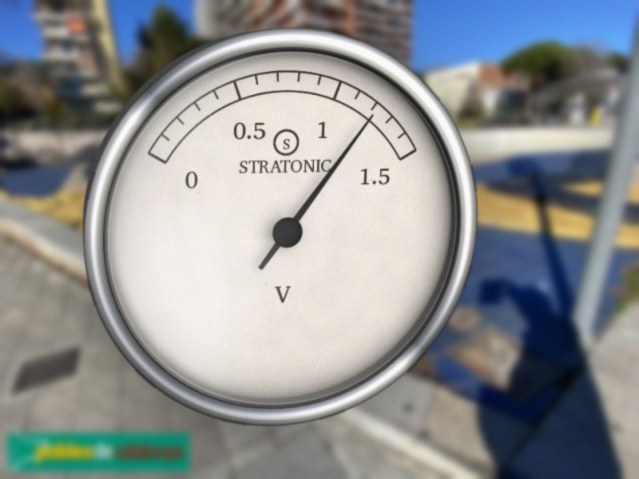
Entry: 1.2; V
